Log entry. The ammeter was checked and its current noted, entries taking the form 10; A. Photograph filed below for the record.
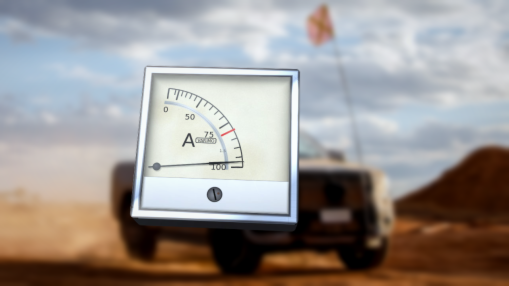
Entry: 97.5; A
